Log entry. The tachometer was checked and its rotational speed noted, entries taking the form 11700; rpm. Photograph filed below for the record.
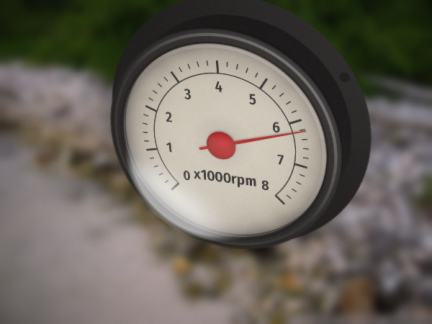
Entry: 6200; rpm
